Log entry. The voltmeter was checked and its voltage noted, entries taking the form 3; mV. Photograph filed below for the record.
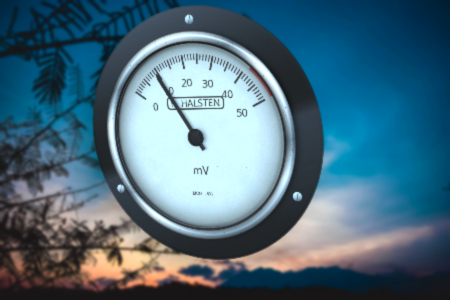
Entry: 10; mV
